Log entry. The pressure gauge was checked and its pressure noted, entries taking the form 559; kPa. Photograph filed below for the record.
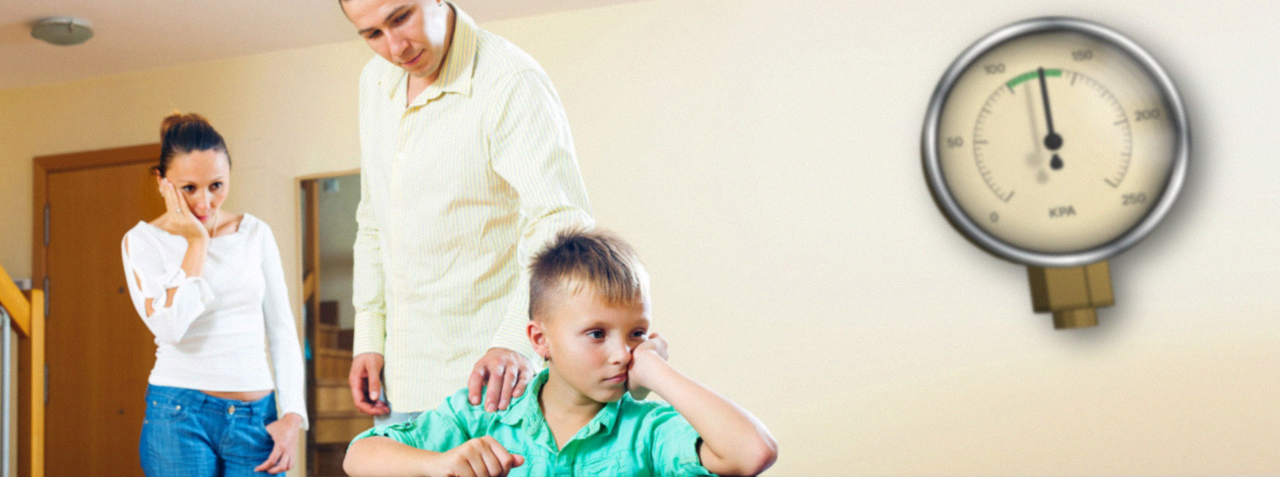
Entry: 125; kPa
